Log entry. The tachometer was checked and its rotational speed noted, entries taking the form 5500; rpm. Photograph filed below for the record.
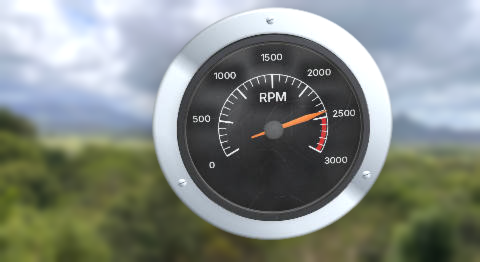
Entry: 2400; rpm
